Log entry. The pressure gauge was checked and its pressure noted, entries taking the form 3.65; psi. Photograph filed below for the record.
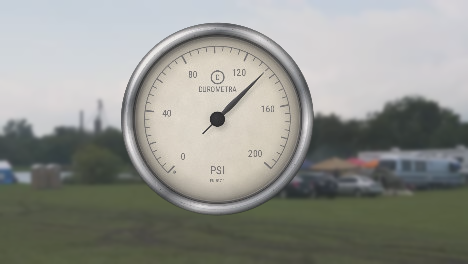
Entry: 135; psi
